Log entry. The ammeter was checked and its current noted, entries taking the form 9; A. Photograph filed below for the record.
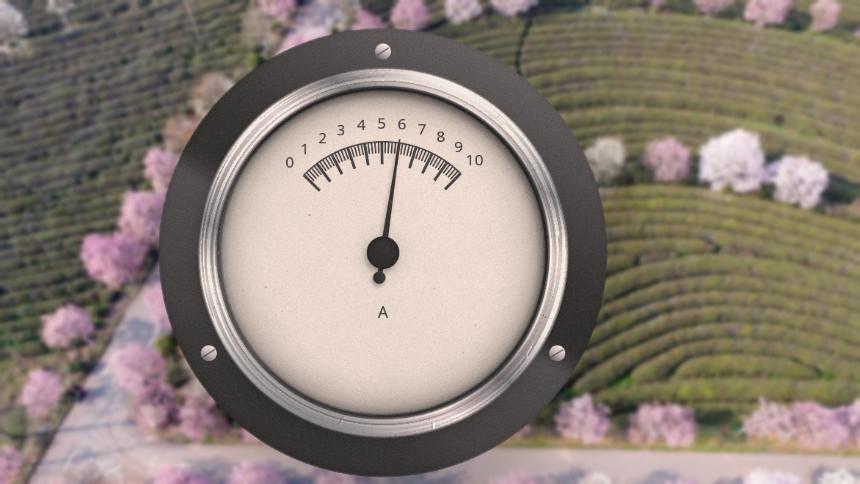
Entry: 6; A
